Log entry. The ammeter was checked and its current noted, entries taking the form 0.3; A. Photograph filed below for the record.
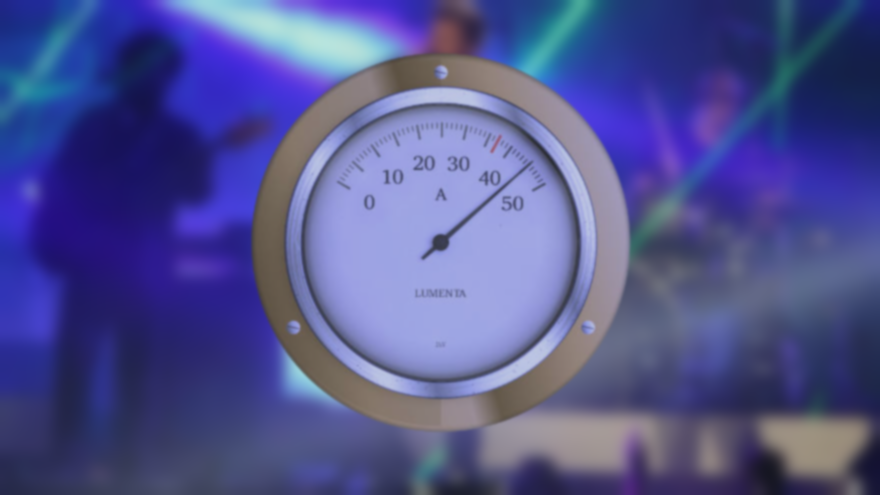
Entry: 45; A
